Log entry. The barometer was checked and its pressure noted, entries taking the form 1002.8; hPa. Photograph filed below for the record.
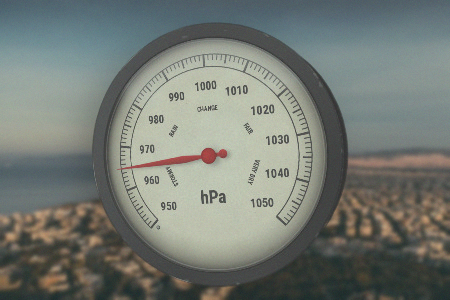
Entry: 965; hPa
